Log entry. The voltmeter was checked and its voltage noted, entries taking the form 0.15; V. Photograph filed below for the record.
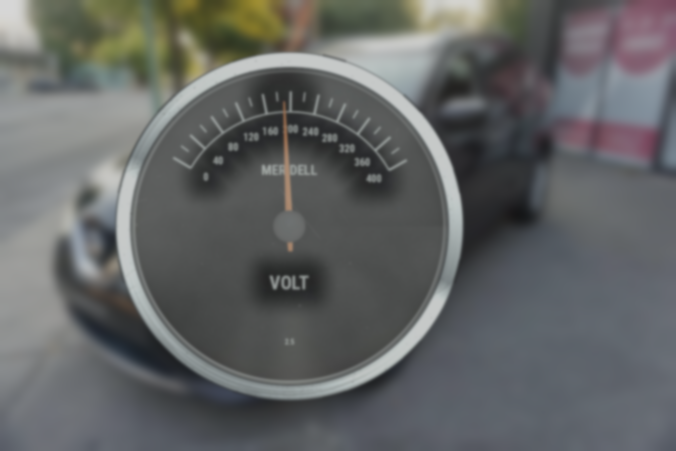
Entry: 190; V
